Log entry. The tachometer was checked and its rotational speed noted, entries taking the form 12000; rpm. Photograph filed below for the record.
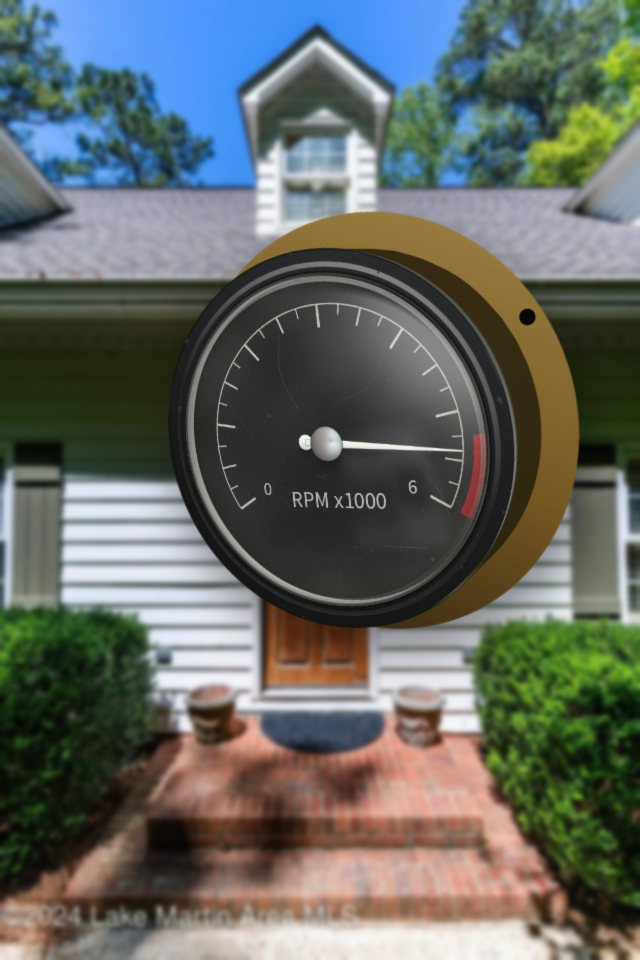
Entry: 5375; rpm
